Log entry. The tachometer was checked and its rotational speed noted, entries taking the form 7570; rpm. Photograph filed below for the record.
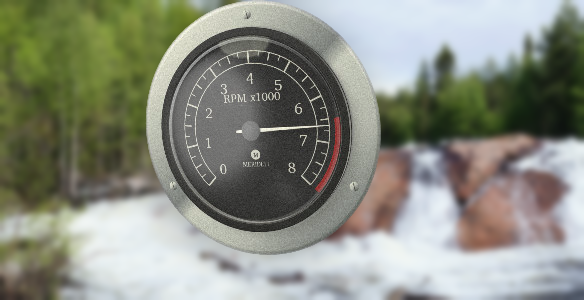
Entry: 6625; rpm
